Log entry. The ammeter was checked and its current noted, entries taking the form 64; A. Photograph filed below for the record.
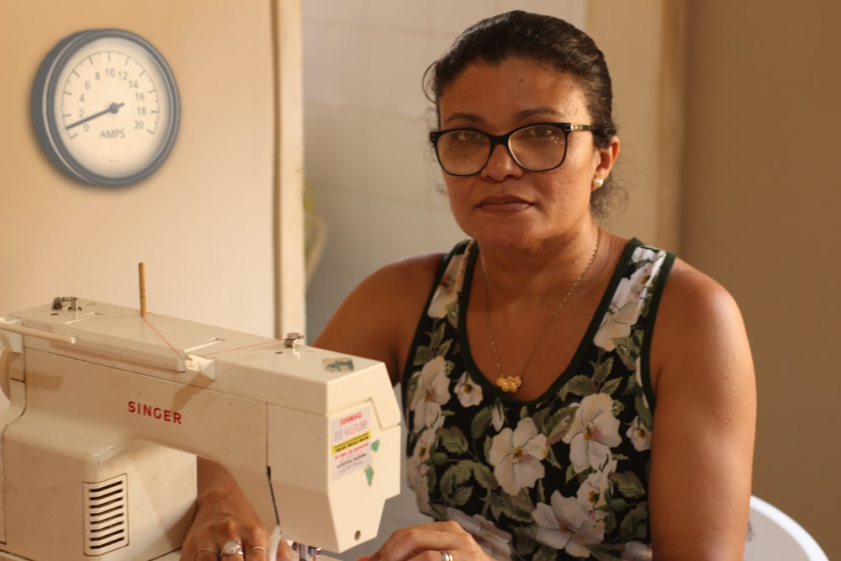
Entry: 1; A
